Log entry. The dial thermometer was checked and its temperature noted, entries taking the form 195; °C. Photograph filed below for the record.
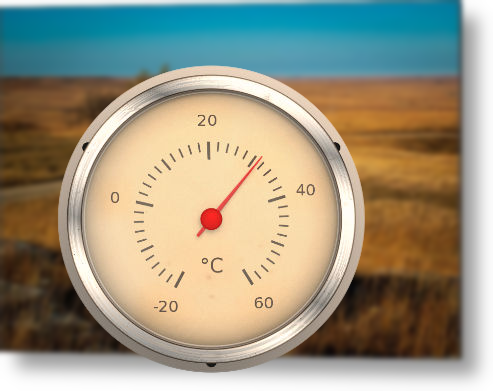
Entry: 31; °C
